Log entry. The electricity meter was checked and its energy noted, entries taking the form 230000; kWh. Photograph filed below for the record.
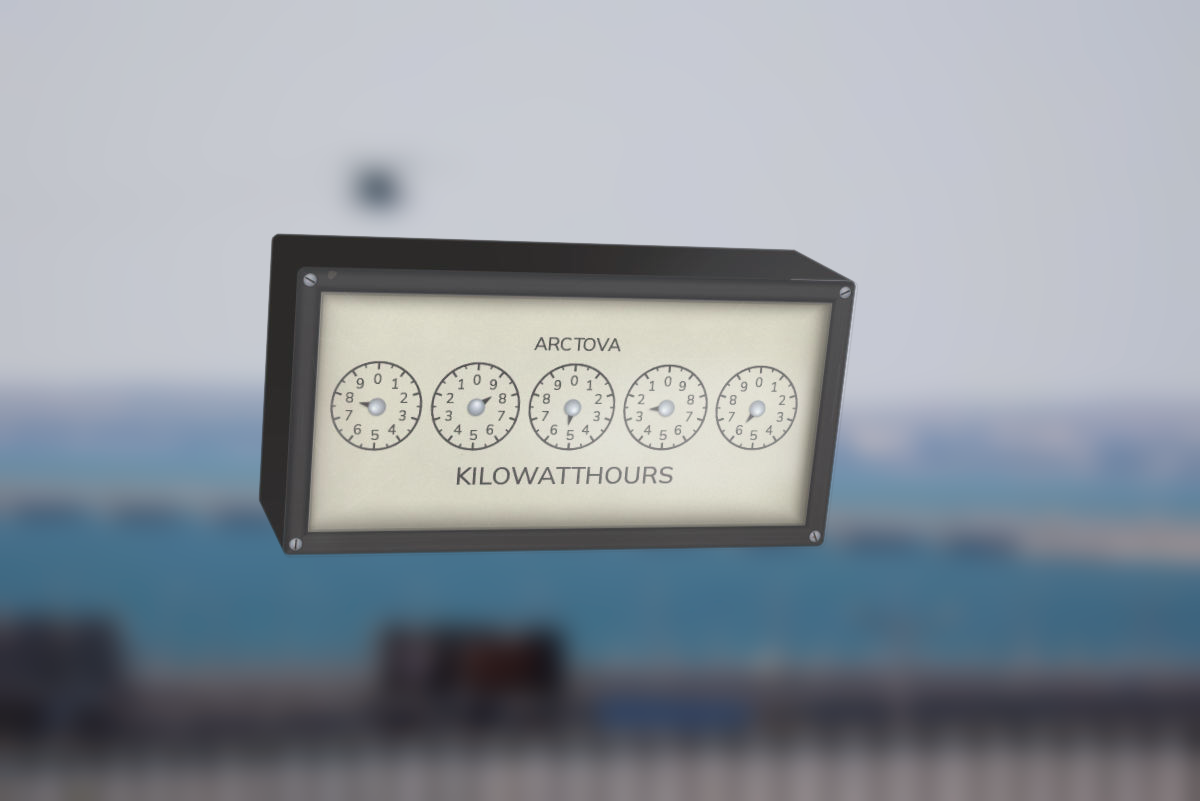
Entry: 78526; kWh
